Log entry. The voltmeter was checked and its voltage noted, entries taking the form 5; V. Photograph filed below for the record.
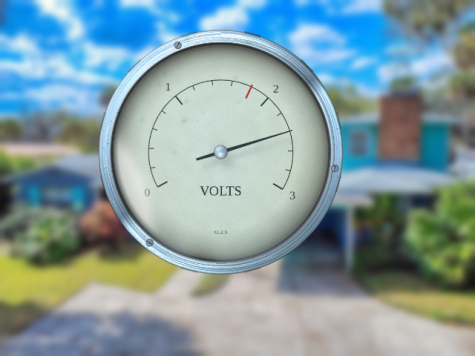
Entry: 2.4; V
